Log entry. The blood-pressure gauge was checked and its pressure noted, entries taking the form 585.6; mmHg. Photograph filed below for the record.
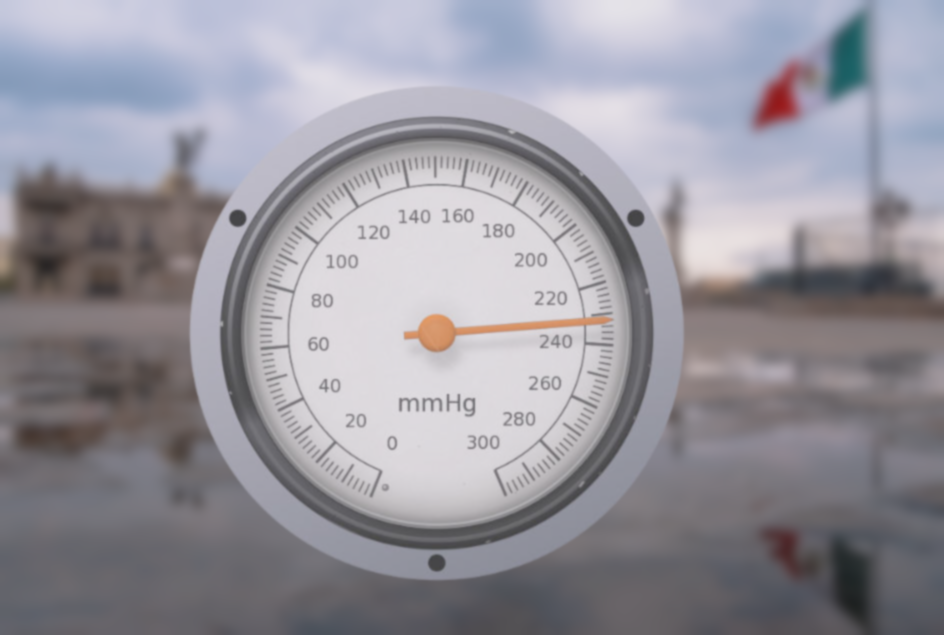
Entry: 232; mmHg
